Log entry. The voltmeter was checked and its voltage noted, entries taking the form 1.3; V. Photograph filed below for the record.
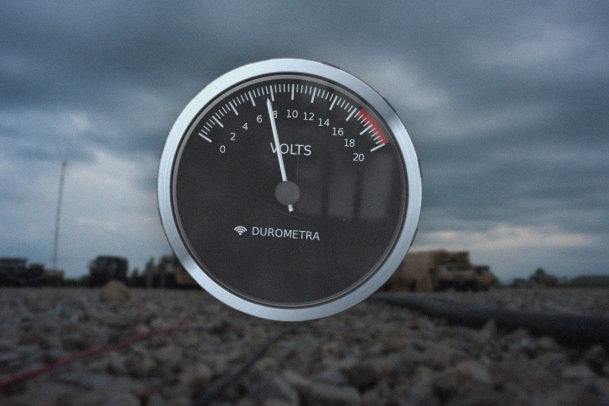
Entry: 7.6; V
